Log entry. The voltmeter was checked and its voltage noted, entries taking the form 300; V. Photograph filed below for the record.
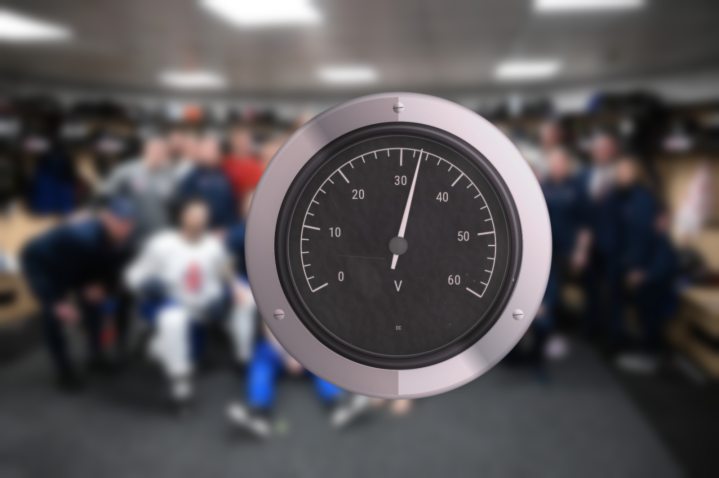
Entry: 33; V
